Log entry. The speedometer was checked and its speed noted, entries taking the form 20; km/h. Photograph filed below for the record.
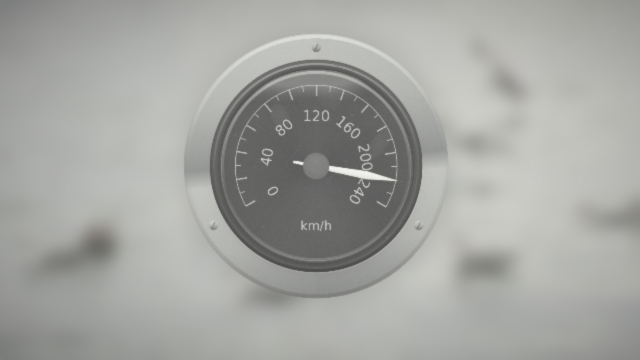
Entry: 220; km/h
